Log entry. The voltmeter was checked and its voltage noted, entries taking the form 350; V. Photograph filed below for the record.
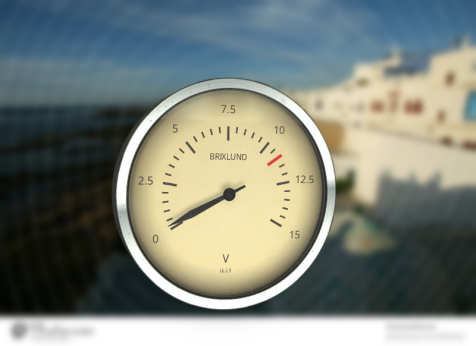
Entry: 0.25; V
